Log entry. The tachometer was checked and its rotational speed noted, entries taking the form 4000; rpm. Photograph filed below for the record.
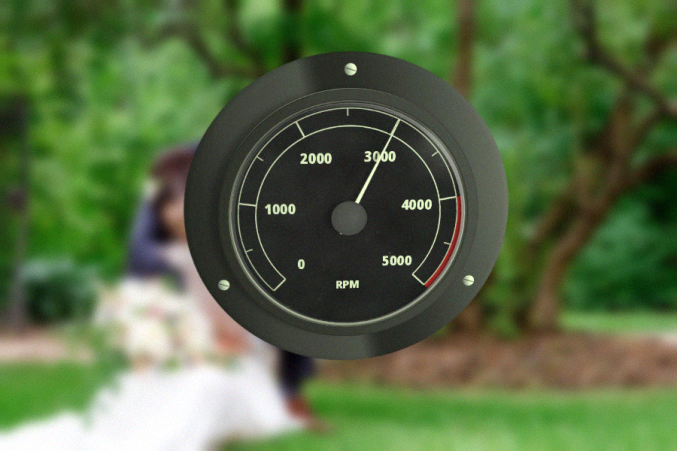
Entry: 3000; rpm
